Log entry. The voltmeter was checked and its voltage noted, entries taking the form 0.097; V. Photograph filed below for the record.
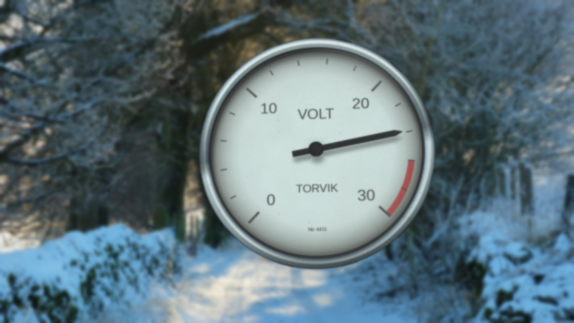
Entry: 24; V
